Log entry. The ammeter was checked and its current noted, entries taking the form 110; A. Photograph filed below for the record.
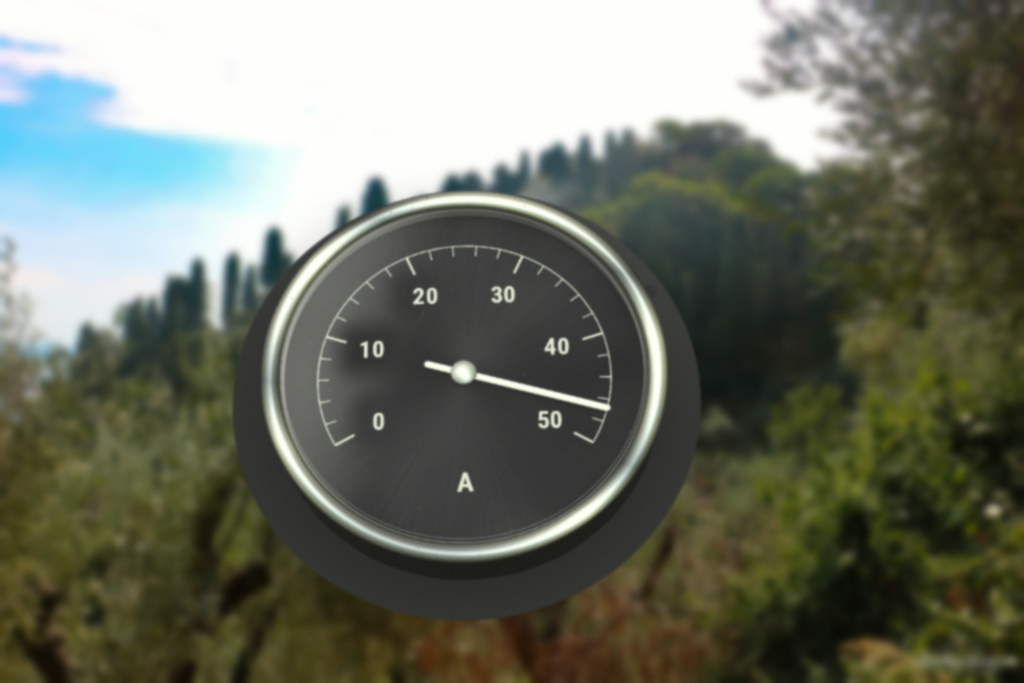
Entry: 47; A
